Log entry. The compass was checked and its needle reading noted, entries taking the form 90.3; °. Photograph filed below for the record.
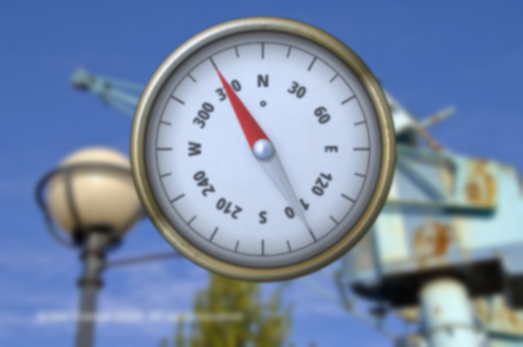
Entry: 330; °
